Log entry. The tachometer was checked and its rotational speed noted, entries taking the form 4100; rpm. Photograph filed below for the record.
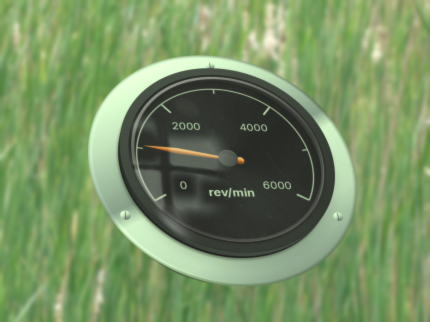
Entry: 1000; rpm
